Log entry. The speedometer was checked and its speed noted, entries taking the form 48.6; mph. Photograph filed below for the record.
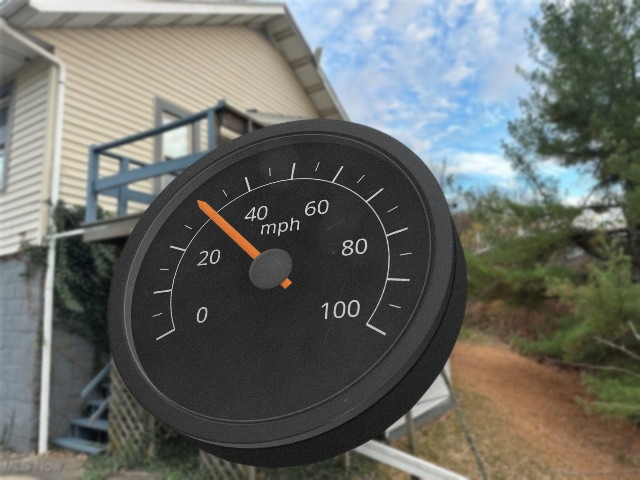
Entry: 30; mph
